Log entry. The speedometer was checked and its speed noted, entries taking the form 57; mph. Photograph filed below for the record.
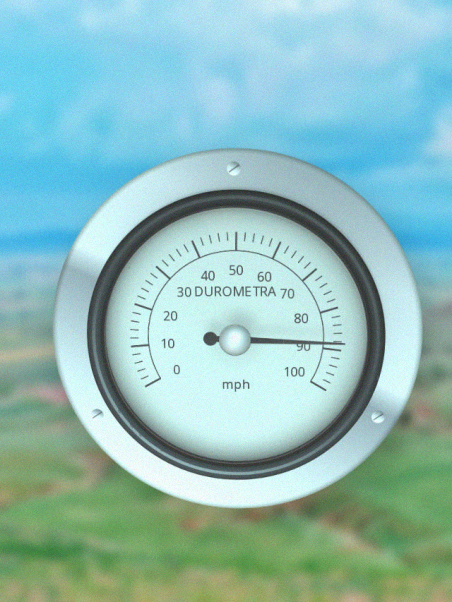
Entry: 88; mph
